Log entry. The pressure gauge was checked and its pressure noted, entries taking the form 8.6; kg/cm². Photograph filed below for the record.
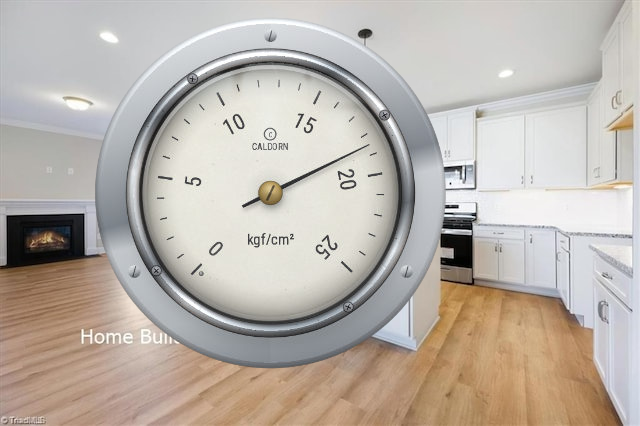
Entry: 18.5; kg/cm²
